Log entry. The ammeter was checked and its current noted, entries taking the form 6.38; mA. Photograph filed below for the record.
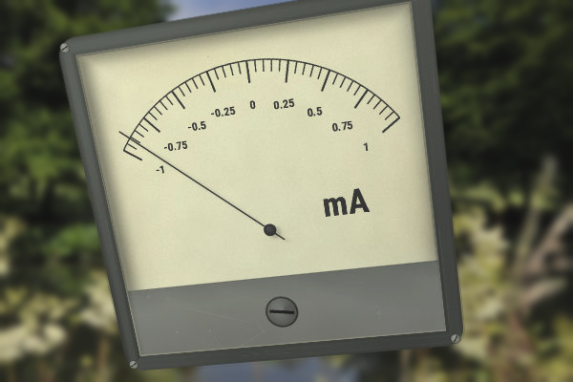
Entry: -0.9; mA
